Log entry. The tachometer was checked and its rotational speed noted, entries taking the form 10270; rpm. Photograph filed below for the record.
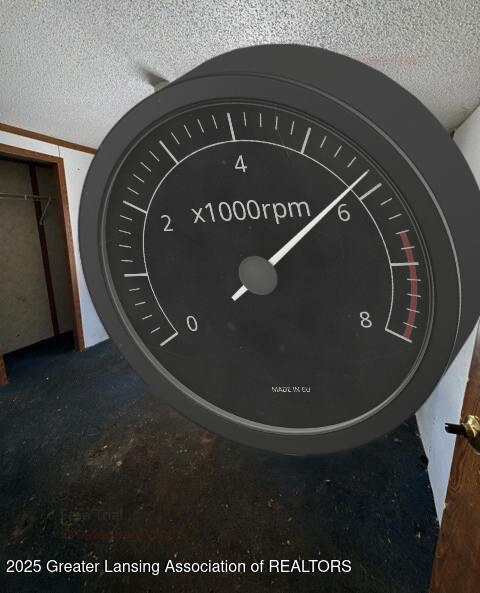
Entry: 5800; rpm
